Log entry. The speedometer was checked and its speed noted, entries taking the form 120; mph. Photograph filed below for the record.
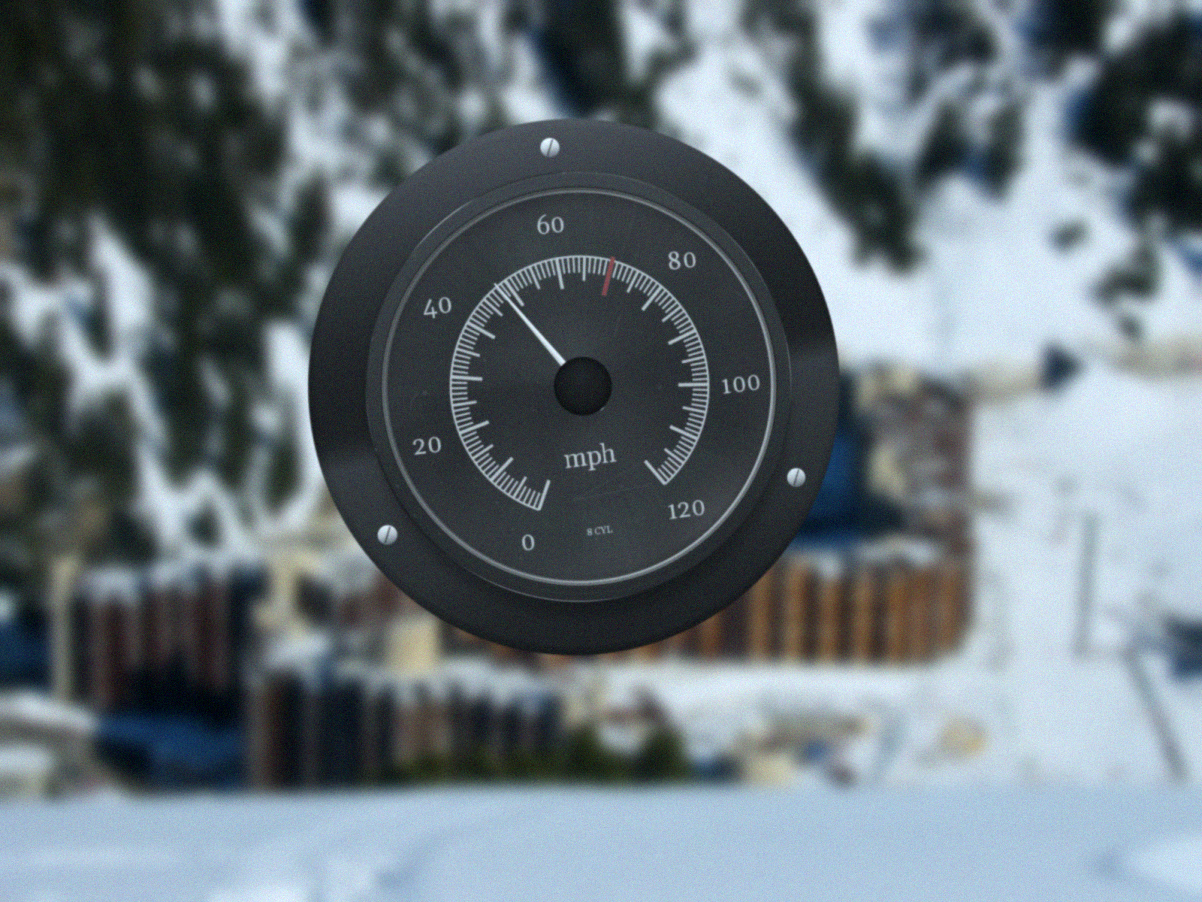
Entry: 48; mph
